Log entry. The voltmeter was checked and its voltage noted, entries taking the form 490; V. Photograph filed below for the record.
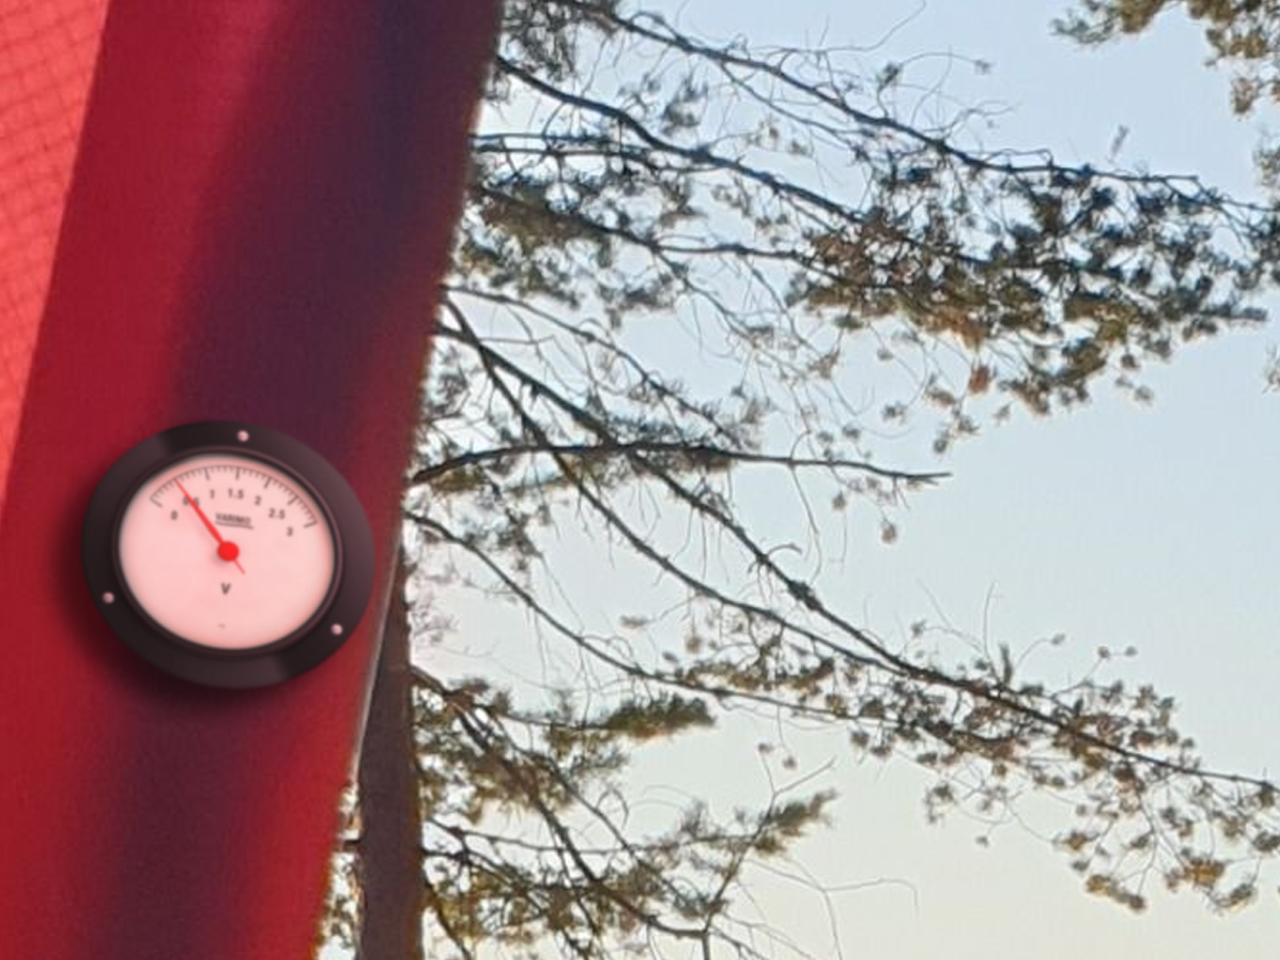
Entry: 0.5; V
